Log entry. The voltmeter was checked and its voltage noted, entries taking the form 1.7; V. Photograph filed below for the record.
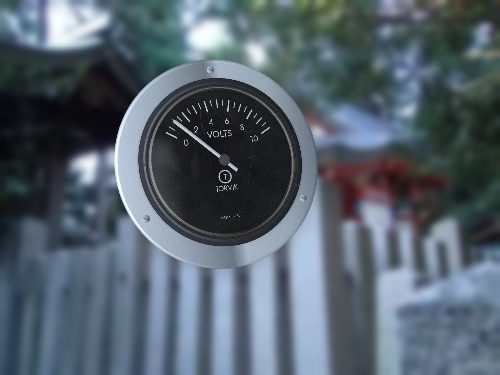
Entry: 1; V
